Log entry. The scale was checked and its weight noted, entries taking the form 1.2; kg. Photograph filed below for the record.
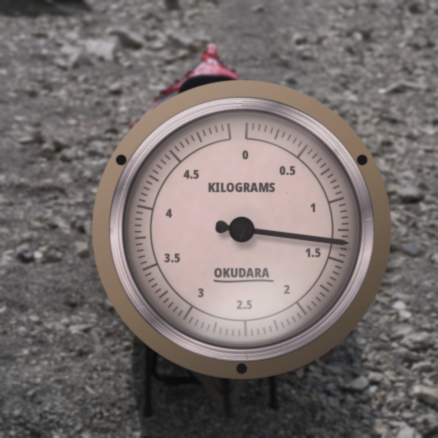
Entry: 1.35; kg
